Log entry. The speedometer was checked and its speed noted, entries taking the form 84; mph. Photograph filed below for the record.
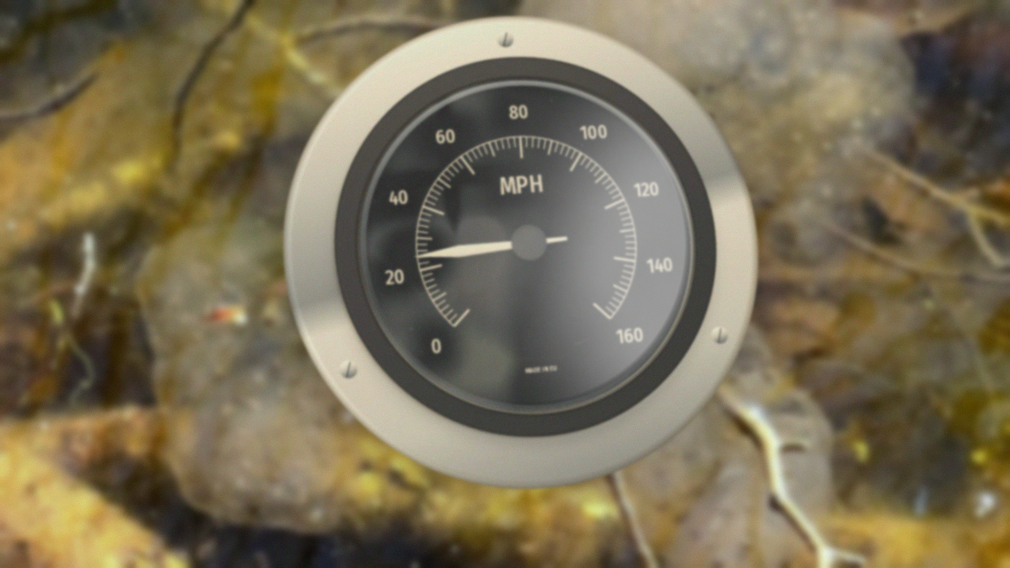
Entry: 24; mph
